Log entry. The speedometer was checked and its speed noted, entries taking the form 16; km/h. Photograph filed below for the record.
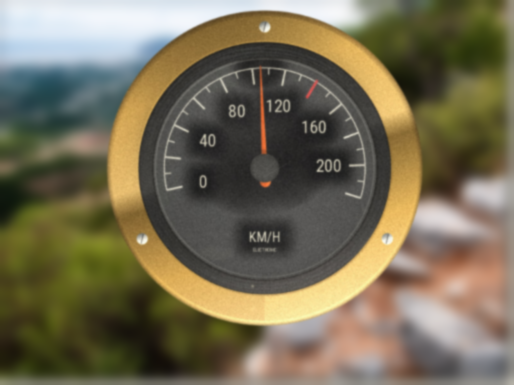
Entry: 105; km/h
